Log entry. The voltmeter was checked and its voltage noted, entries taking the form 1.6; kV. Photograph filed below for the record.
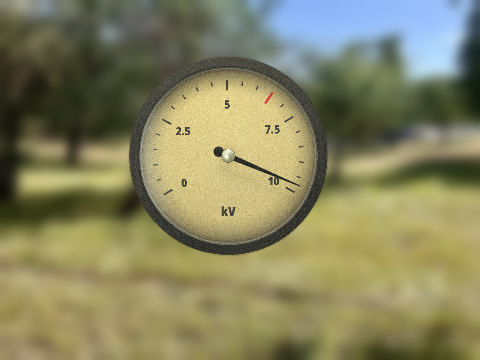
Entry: 9.75; kV
